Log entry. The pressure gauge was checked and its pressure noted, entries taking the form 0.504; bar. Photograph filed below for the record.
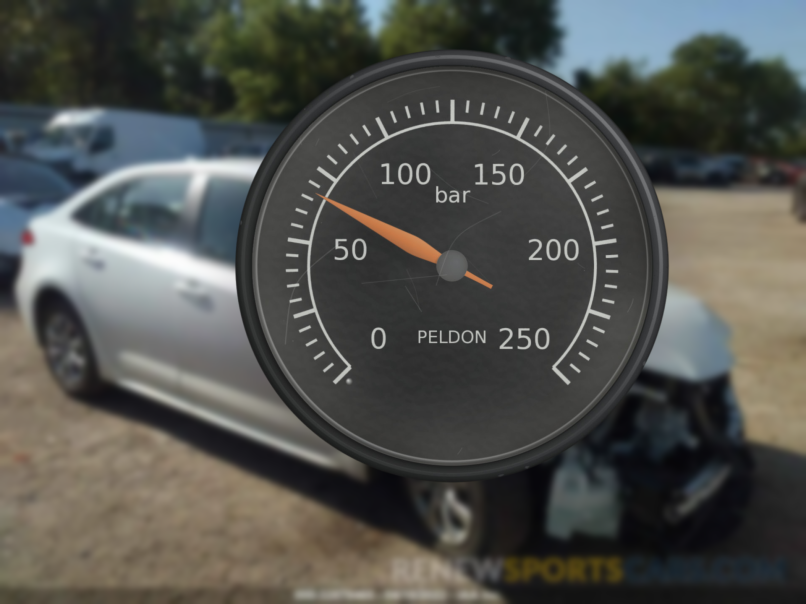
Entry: 67.5; bar
